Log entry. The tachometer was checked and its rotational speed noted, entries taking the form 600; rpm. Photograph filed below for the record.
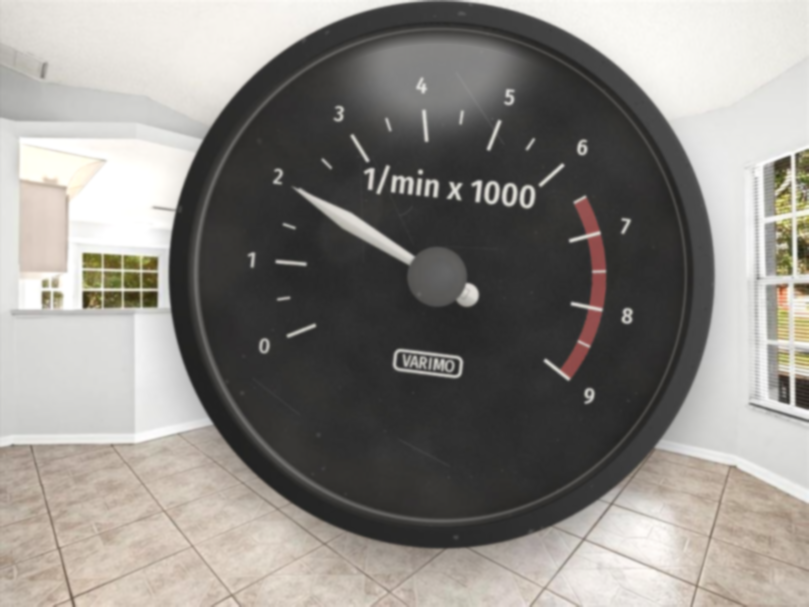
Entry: 2000; rpm
